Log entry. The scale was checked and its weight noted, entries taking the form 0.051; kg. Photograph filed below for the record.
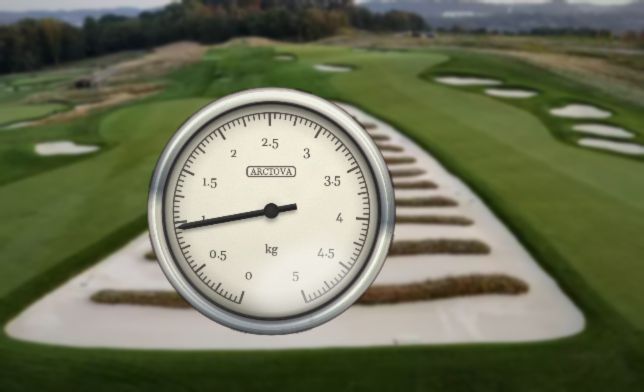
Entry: 0.95; kg
